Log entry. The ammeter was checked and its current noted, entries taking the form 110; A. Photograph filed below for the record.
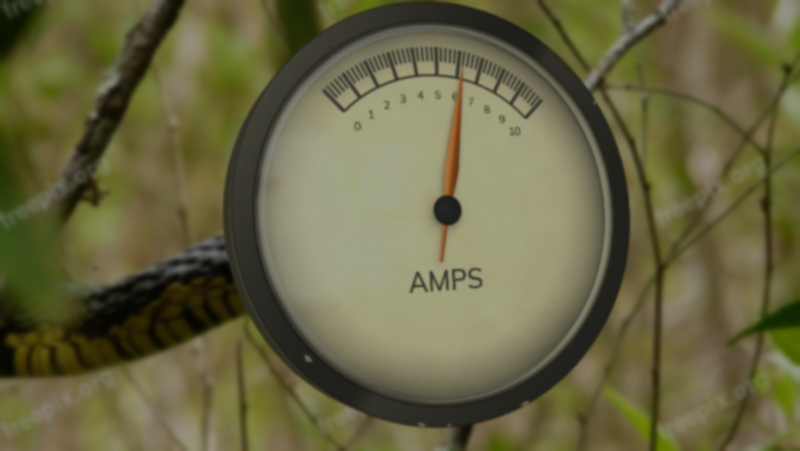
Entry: 6; A
